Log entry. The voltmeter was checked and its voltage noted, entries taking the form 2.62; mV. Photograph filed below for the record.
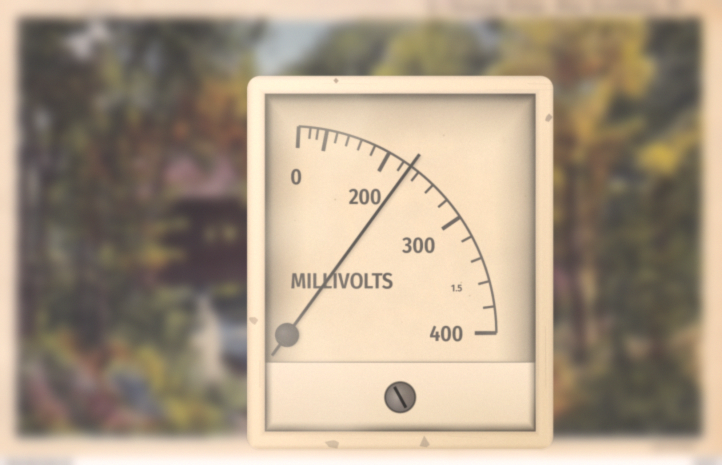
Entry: 230; mV
